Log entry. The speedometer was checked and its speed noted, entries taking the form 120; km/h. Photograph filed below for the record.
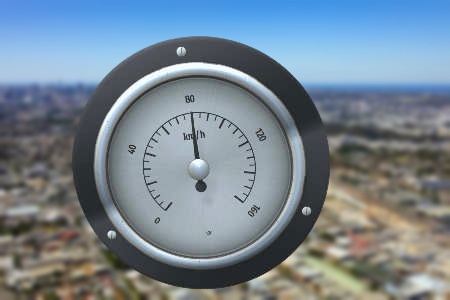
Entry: 80; km/h
